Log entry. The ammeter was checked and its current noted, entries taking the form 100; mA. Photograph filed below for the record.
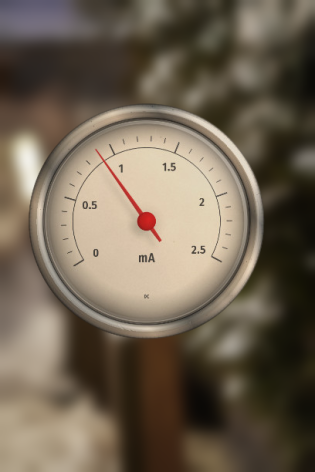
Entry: 0.9; mA
